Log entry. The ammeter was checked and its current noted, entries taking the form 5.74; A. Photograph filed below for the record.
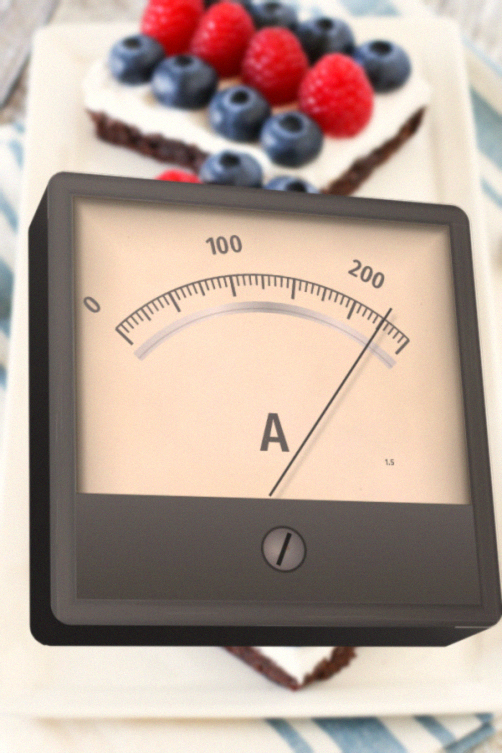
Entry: 225; A
